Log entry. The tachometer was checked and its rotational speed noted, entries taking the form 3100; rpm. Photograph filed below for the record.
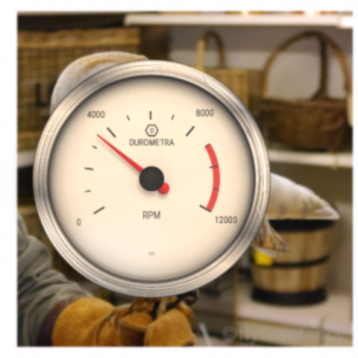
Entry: 3500; rpm
